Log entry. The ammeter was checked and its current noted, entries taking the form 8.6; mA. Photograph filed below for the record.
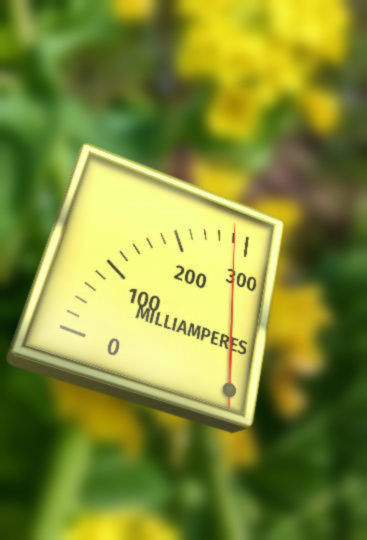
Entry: 280; mA
